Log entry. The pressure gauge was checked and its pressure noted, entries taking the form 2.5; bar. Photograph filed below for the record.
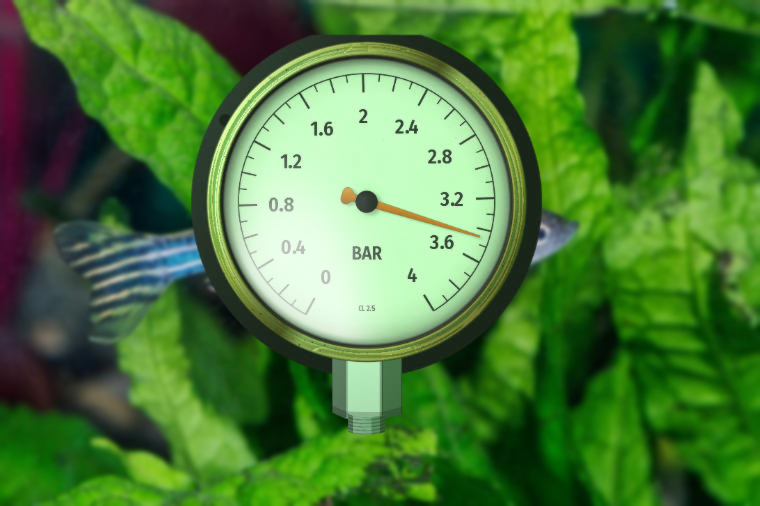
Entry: 3.45; bar
